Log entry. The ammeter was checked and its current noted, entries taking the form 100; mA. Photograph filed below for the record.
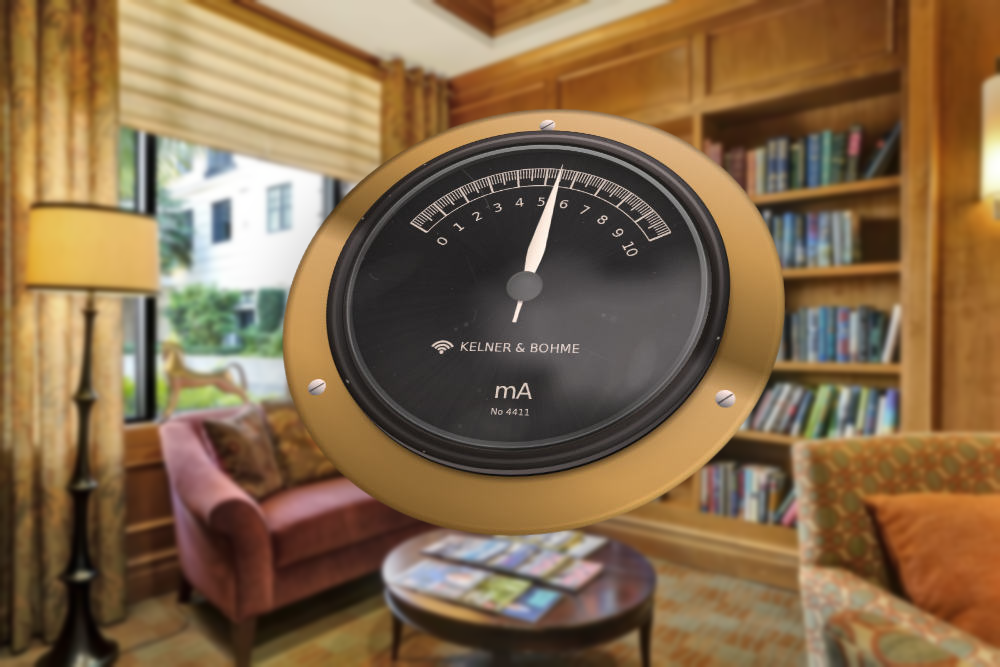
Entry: 5.5; mA
